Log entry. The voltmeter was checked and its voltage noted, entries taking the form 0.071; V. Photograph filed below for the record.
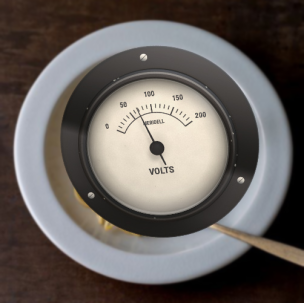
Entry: 70; V
